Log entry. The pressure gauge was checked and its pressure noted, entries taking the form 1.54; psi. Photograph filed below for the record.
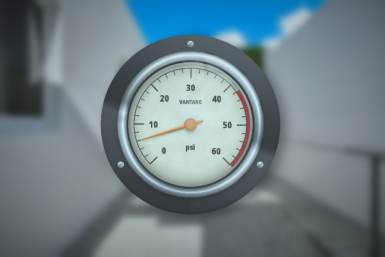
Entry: 6; psi
